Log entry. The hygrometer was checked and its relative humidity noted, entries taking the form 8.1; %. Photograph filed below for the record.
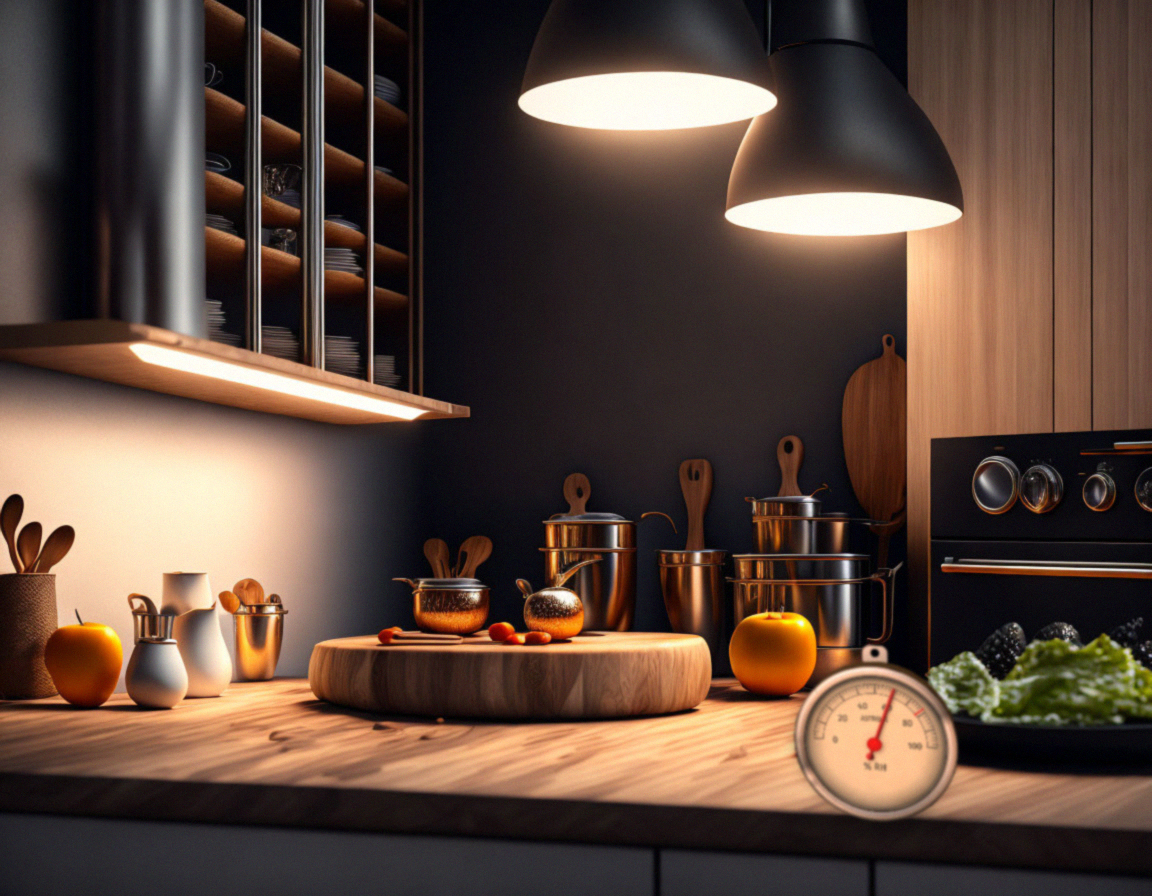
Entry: 60; %
